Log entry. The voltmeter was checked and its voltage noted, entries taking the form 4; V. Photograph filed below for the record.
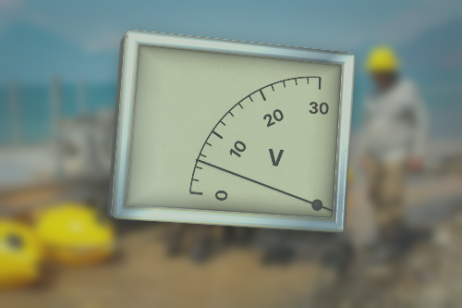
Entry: 5; V
